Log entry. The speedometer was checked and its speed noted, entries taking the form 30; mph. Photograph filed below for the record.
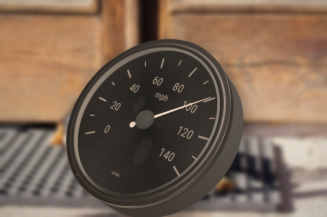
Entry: 100; mph
